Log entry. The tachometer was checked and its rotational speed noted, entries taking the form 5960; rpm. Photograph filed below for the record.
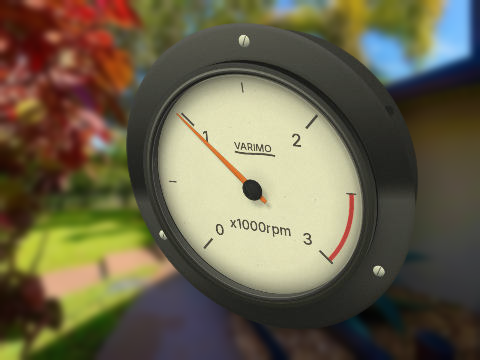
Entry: 1000; rpm
